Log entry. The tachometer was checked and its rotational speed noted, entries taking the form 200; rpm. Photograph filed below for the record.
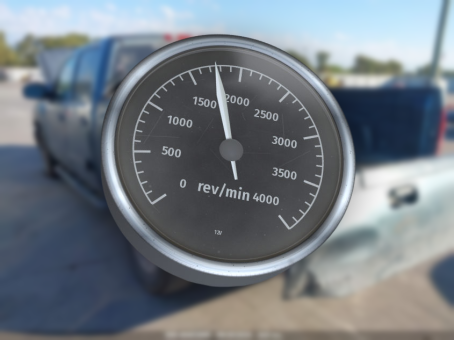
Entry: 1750; rpm
